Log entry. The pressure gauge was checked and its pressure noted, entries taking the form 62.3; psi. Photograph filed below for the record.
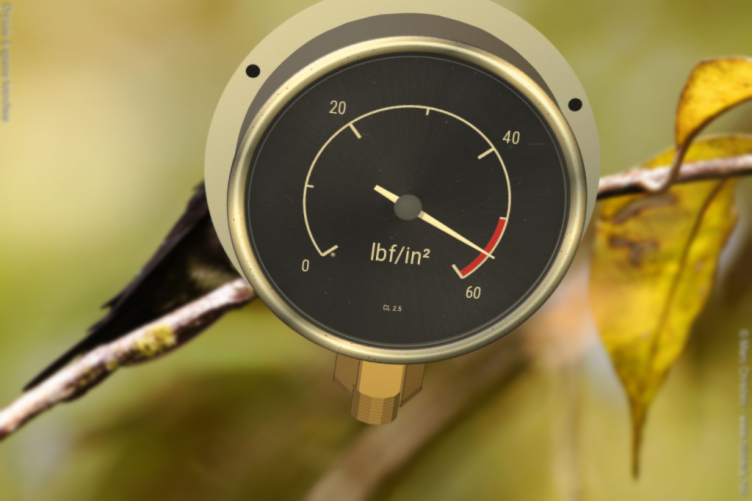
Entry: 55; psi
